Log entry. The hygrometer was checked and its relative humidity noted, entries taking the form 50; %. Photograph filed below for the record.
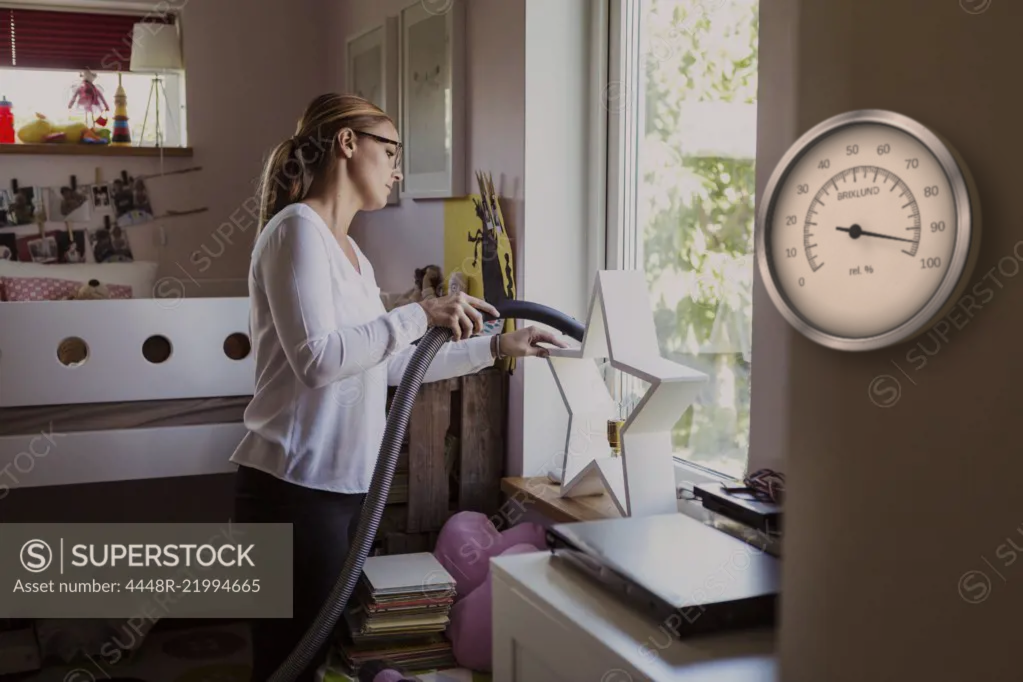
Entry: 95; %
